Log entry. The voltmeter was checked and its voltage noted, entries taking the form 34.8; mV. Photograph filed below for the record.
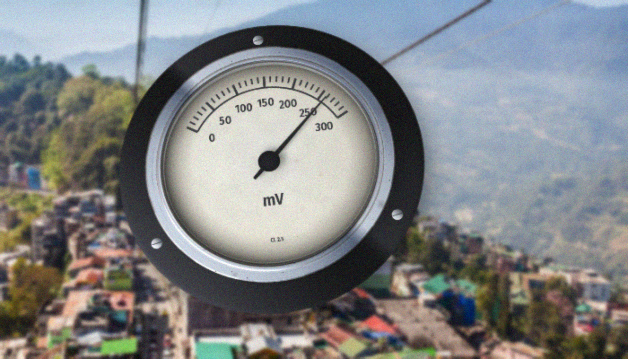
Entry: 260; mV
